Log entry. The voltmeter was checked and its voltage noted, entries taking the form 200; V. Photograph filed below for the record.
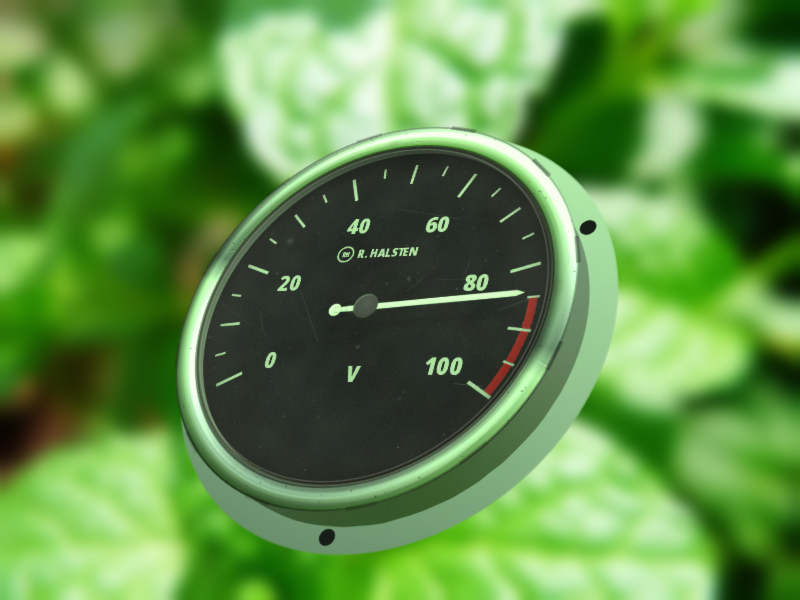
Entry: 85; V
